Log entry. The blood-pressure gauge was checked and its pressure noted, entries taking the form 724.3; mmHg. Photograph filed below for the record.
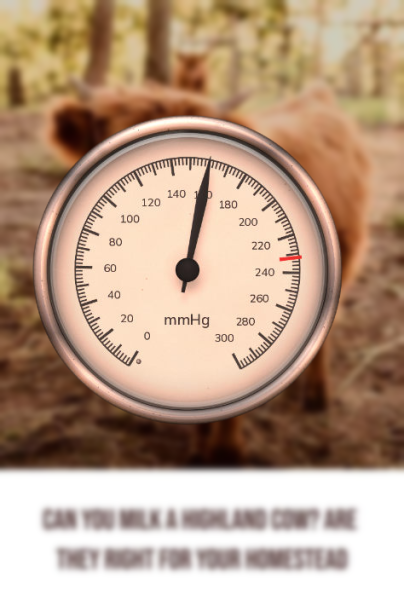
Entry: 160; mmHg
